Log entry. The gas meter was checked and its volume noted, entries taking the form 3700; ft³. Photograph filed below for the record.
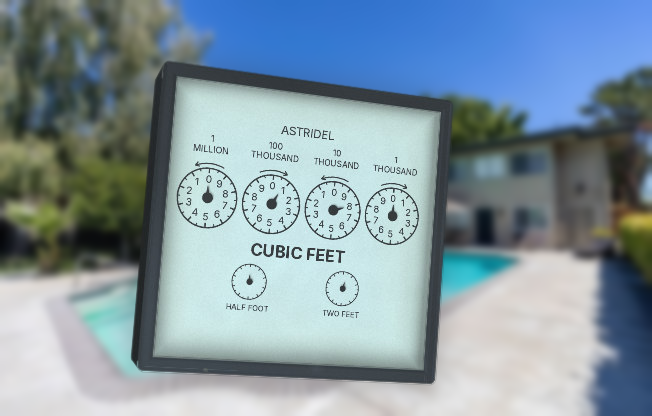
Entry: 8000; ft³
